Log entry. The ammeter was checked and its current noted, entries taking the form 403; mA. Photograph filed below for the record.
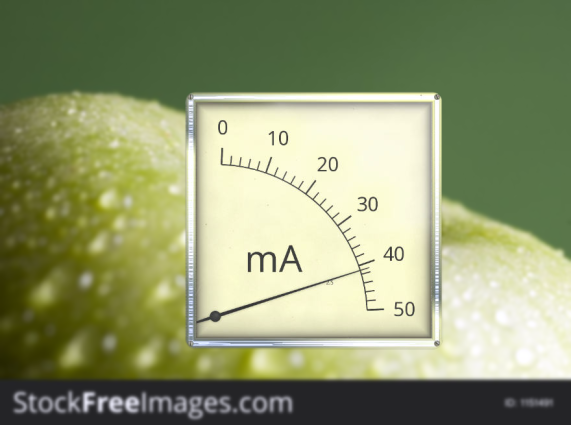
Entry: 41; mA
